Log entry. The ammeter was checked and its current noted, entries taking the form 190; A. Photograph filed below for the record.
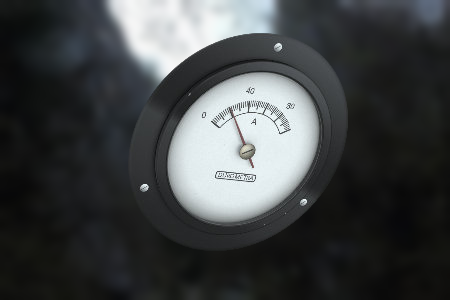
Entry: 20; A
